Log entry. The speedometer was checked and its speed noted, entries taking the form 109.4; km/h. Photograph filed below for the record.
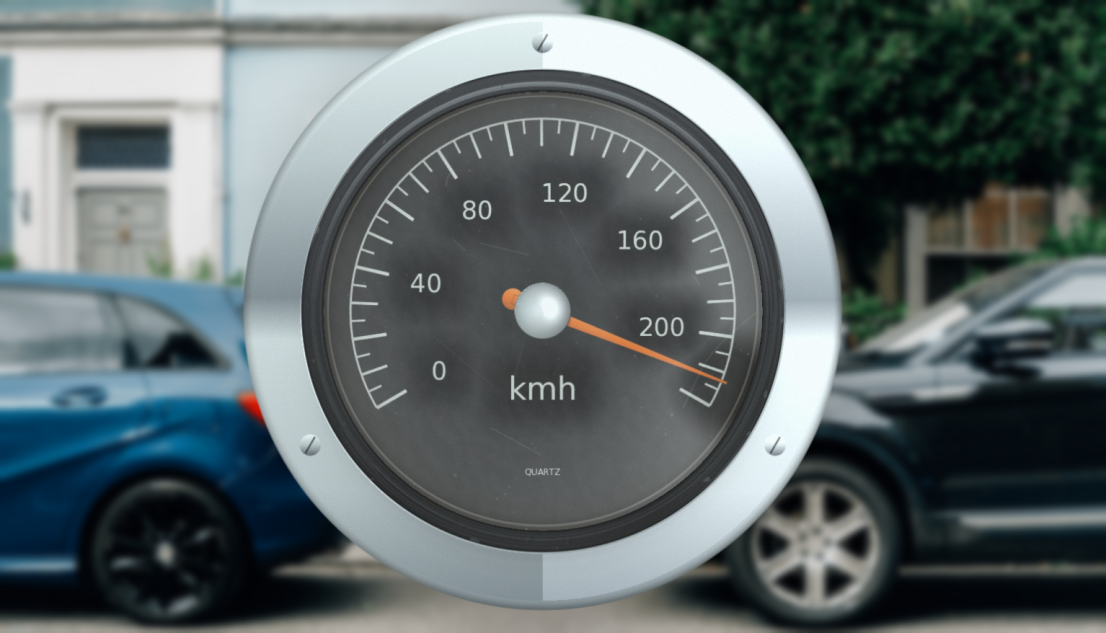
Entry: 212.5; km/h
